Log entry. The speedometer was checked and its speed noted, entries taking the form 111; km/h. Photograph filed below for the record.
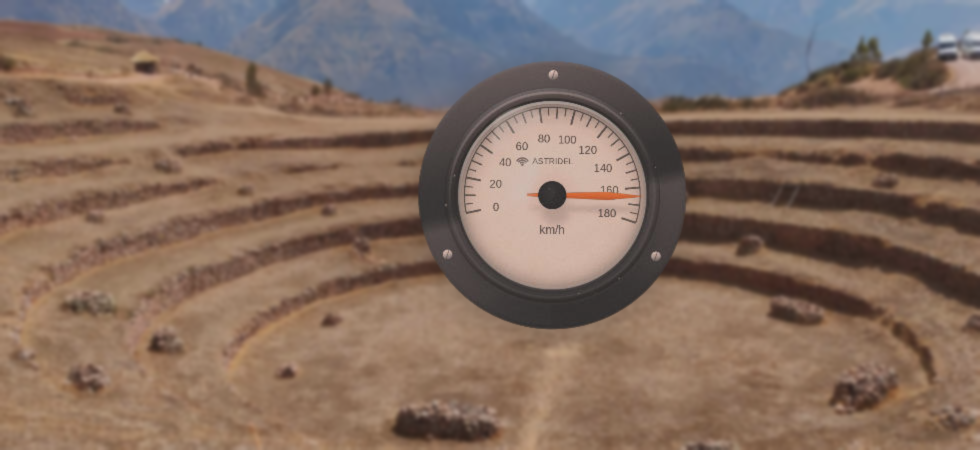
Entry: 165; km/h
